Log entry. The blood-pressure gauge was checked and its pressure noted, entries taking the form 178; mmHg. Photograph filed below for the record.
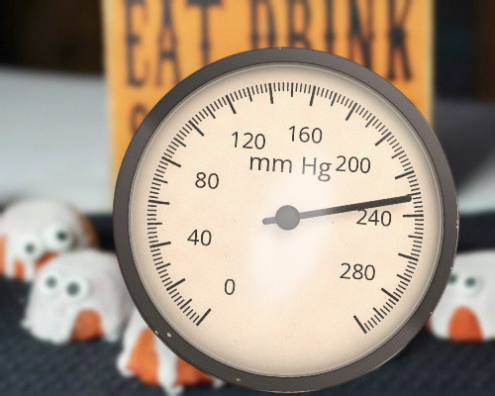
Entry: 232; mmHg
